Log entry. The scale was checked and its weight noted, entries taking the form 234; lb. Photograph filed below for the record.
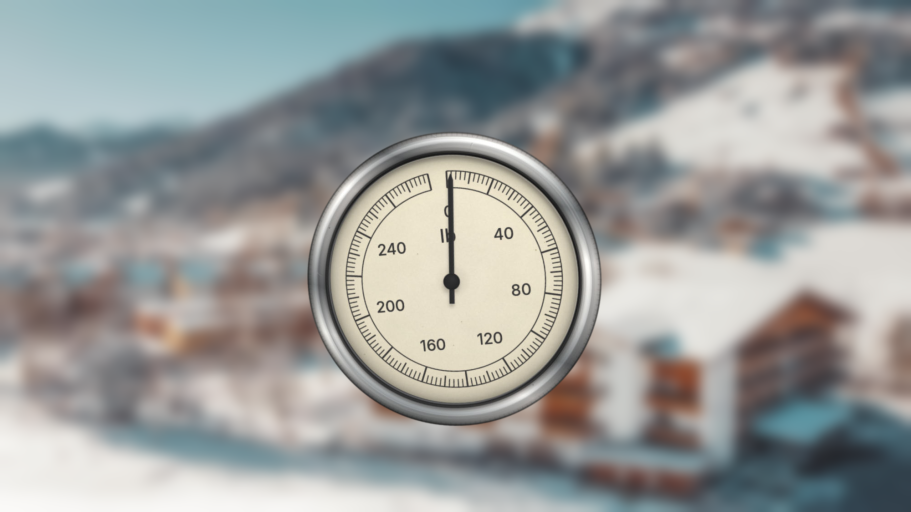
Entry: 2; lb
